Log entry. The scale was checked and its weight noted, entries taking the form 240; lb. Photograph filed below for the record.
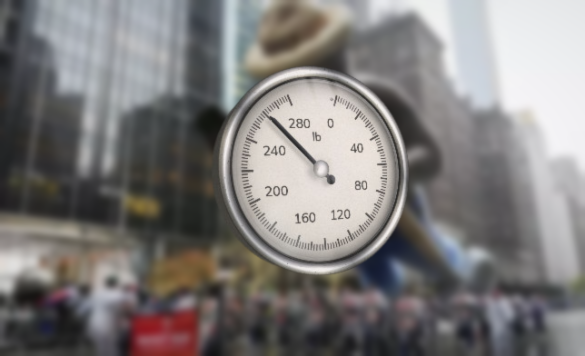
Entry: 260; lb
